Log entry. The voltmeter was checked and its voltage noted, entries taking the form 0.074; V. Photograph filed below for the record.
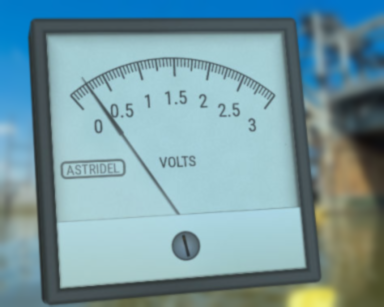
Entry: 0.25; V
